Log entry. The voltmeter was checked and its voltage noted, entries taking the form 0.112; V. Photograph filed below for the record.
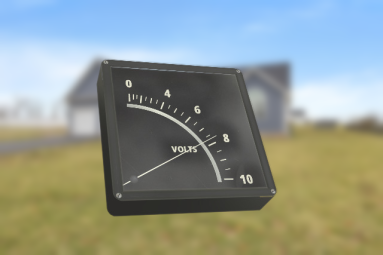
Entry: 7.75; V
